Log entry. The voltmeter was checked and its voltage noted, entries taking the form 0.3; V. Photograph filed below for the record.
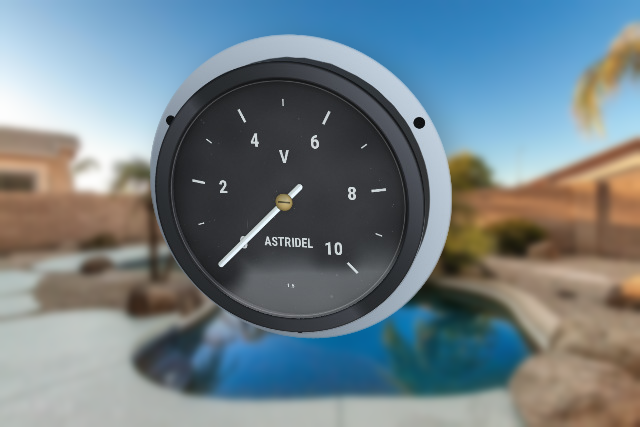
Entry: 0; V
